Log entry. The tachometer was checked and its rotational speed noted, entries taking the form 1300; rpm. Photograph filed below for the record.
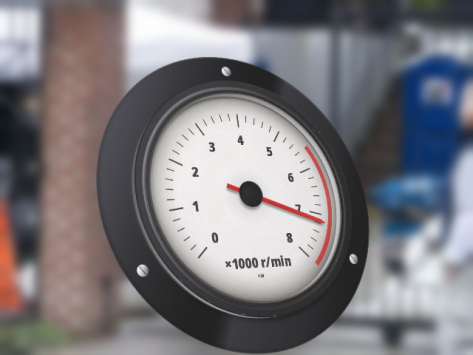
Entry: 7200; rpm
